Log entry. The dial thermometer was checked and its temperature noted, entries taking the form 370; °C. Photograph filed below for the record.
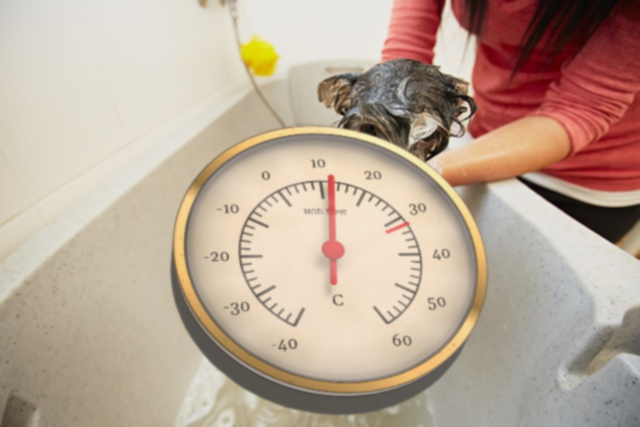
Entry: 12; °C
